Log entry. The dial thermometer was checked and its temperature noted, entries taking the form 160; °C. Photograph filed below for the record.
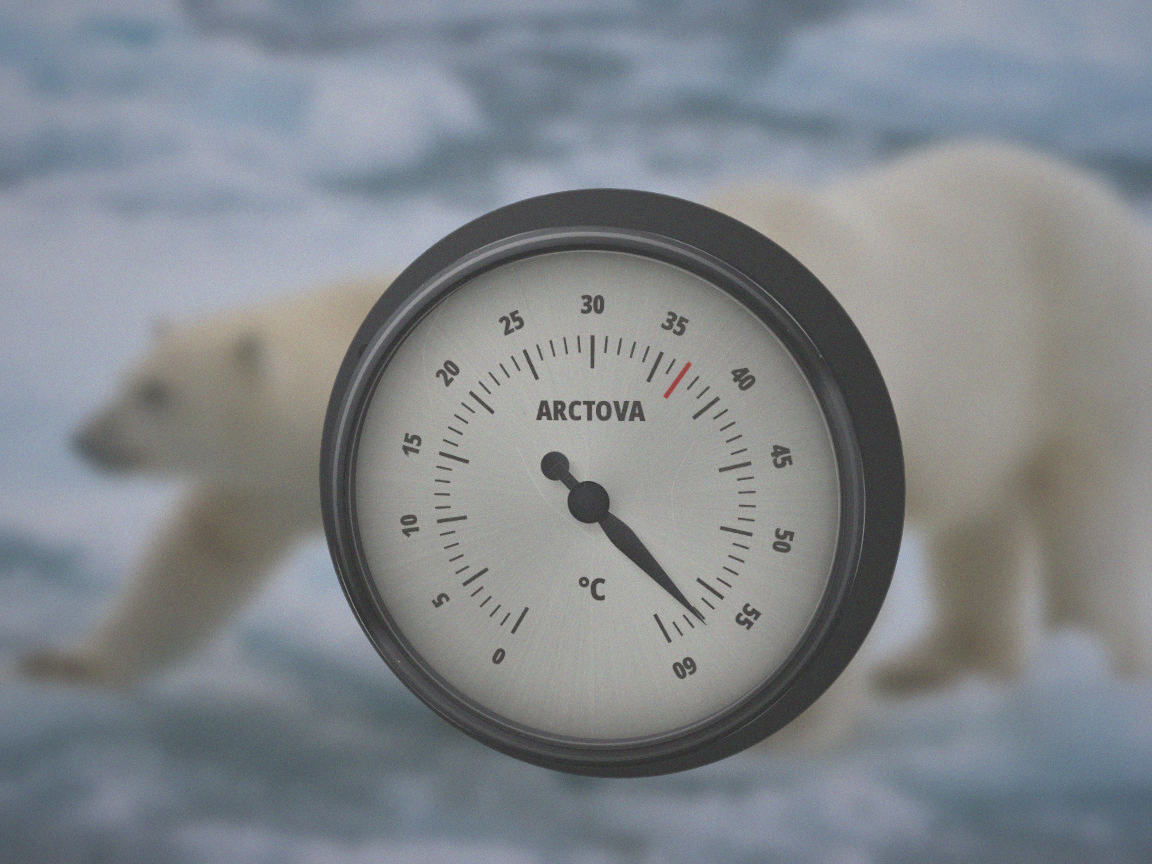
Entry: 57; °C
